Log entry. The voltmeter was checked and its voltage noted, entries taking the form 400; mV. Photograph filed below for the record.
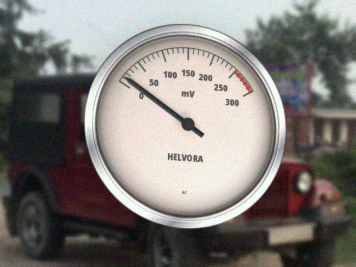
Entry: 10; mV
